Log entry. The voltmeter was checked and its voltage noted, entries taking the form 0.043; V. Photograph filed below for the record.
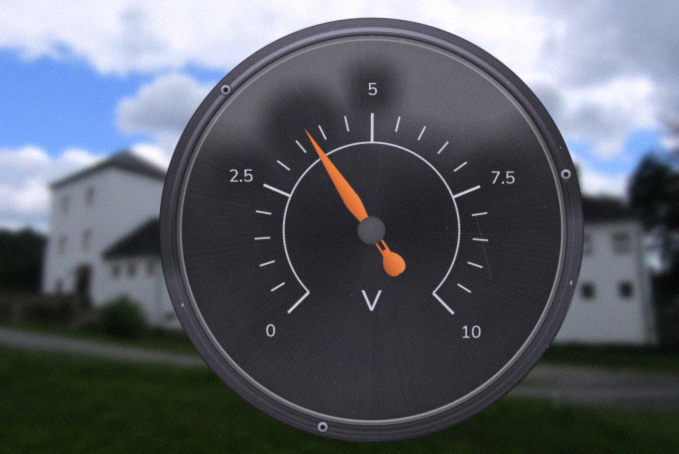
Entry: 3.75; V
